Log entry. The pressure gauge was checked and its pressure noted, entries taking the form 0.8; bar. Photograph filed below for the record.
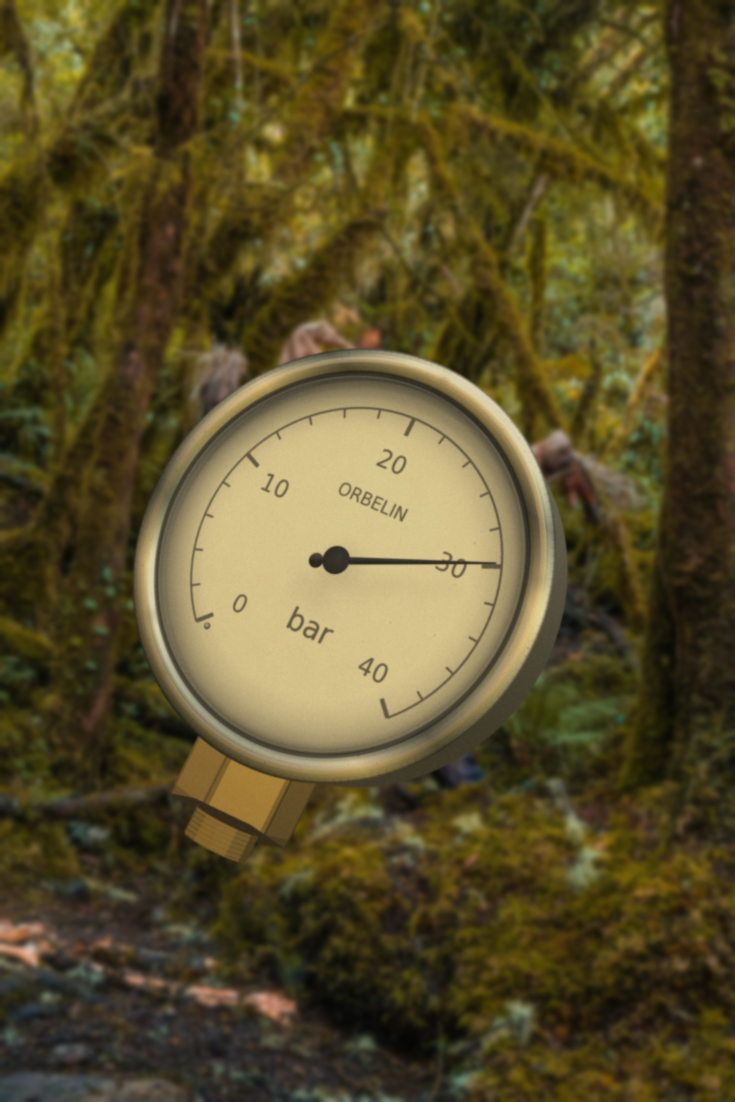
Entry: 30; bar
